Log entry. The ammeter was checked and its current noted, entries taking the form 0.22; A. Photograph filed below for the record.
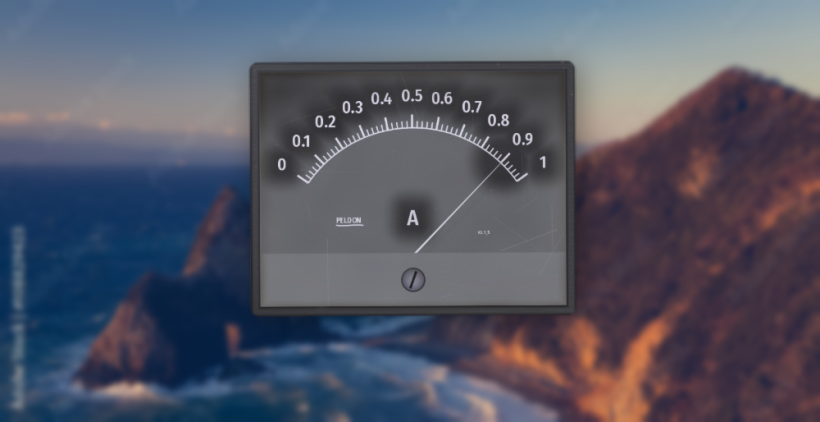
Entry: 0.9; A
